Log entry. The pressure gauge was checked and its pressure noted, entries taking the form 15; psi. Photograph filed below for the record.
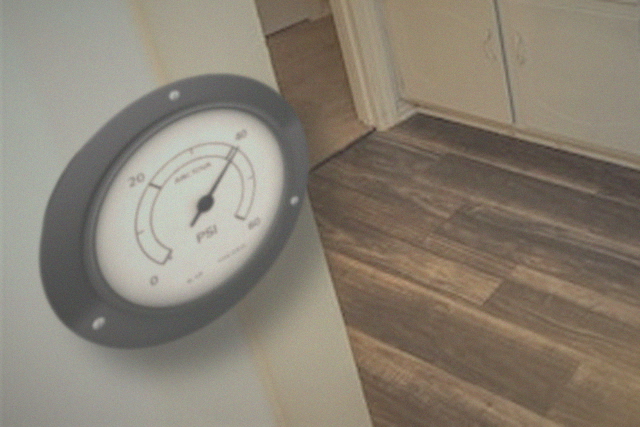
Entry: 40; psi
